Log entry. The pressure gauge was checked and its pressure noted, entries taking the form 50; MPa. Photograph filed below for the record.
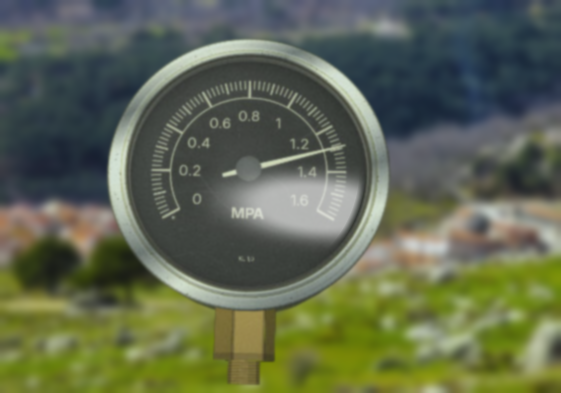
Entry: 1.3; MPa
